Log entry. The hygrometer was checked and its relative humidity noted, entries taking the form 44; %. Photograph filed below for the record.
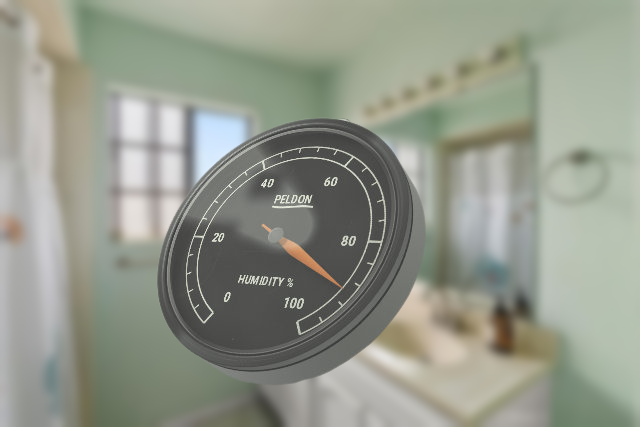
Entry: 90; %
